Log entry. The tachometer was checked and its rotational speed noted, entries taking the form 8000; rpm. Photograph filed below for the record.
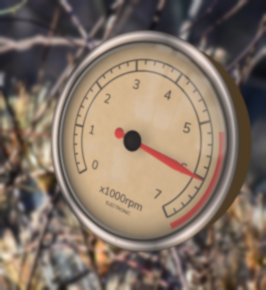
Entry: 6000; rpm
